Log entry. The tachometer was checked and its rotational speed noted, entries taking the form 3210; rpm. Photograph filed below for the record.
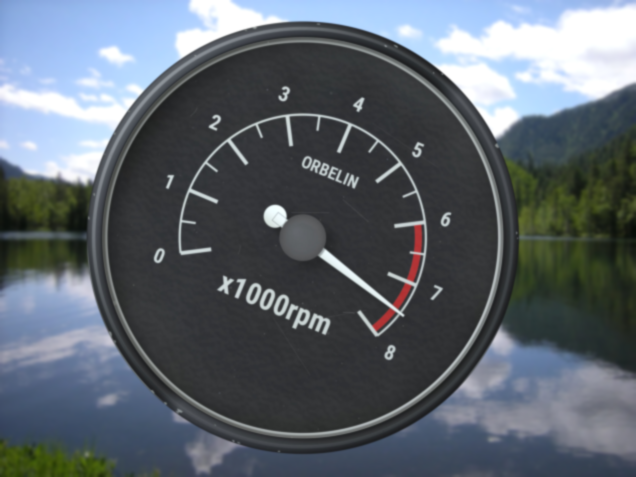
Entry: 7500; rpm
